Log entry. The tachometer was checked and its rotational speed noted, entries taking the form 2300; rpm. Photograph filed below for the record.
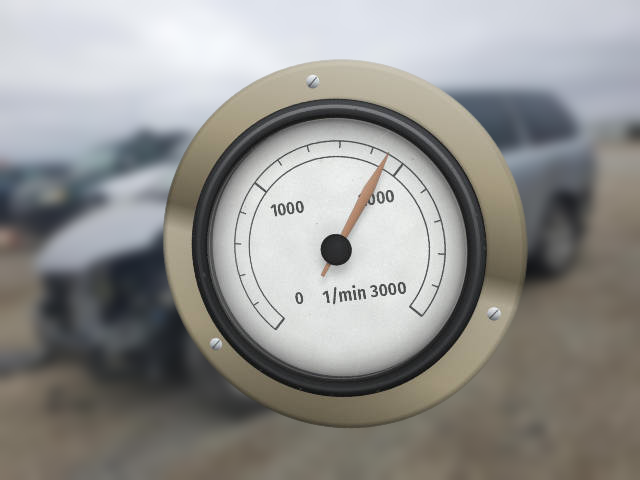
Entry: 1900; rpm
